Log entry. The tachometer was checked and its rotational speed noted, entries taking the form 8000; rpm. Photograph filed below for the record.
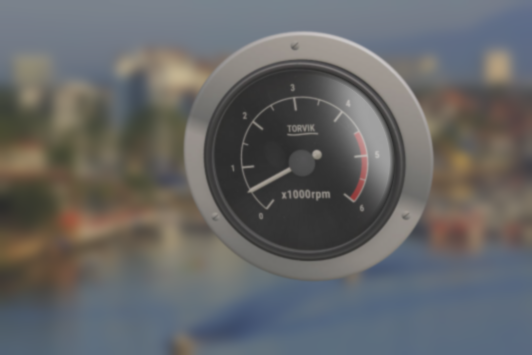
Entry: 500; rpm
